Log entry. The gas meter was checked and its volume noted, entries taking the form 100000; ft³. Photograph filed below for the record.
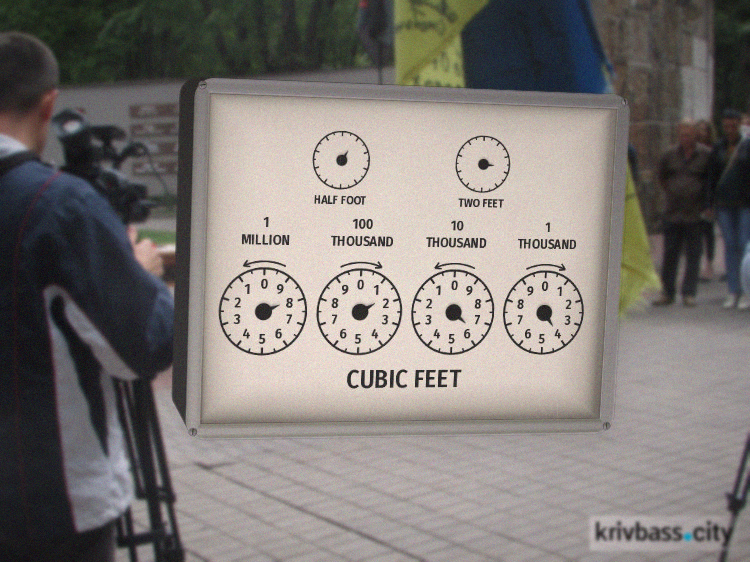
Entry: 816400; ft³
